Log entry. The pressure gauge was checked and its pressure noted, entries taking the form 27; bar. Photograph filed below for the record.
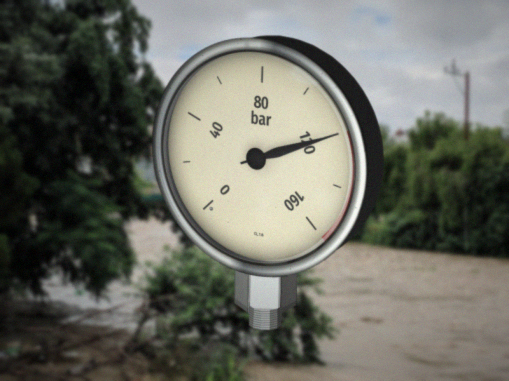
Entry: 120; bar
